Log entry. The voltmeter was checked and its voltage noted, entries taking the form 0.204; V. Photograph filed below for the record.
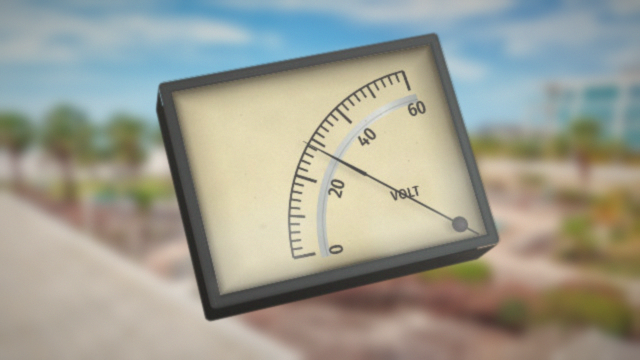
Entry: 28; V
